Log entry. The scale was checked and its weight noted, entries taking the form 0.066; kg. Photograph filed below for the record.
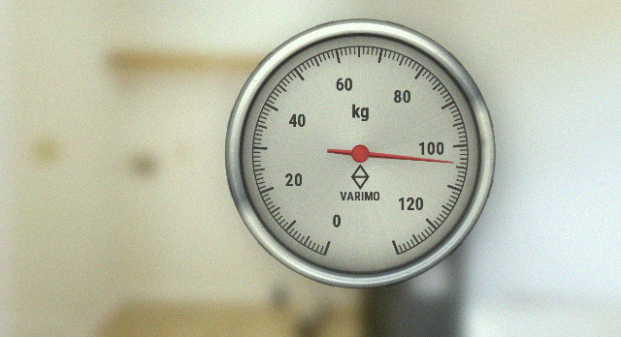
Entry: 104; kg
